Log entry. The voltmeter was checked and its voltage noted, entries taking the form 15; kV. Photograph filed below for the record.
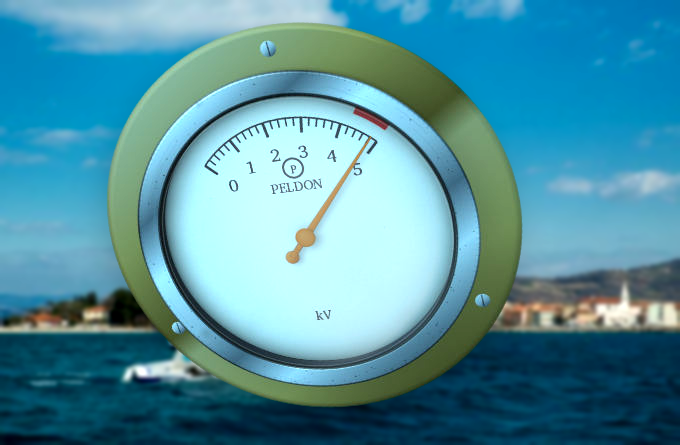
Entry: 4.8; kV
